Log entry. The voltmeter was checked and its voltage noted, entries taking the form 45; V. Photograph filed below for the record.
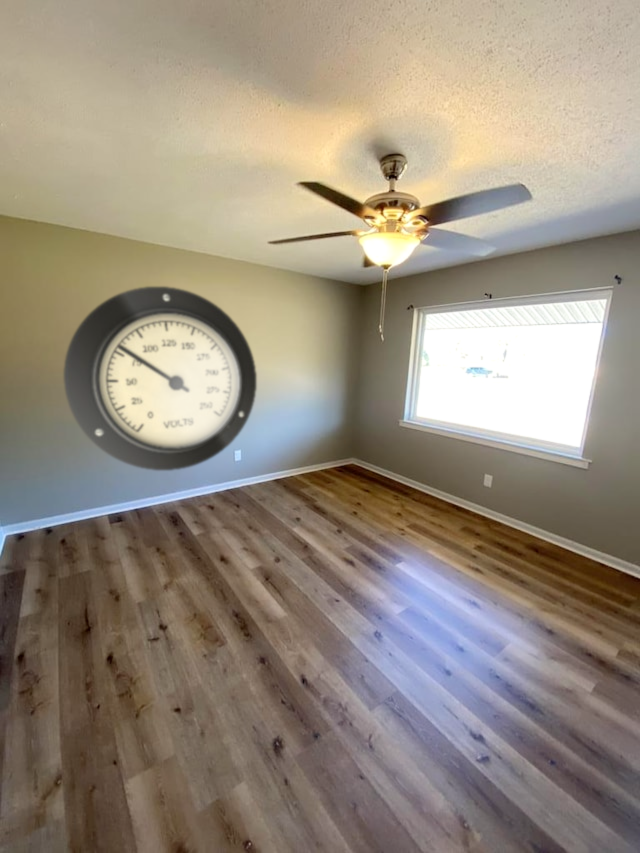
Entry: 80; V
